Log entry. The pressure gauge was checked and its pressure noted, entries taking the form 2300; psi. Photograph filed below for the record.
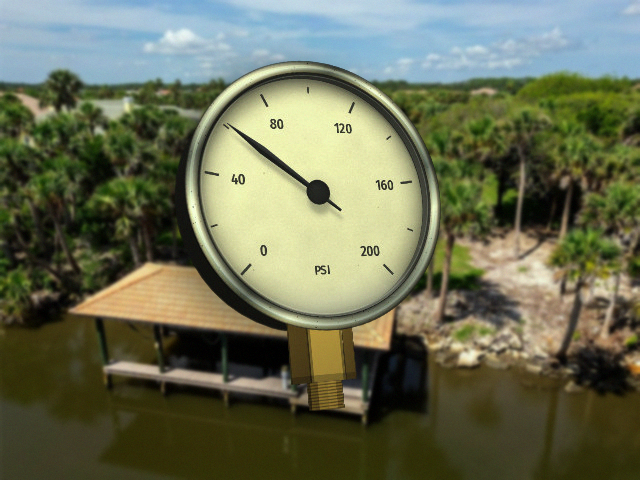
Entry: 60; psi
